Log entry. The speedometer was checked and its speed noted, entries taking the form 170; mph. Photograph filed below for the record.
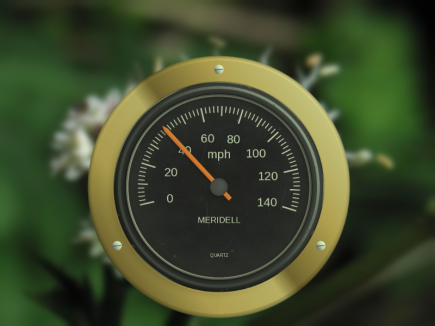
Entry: 40; mph
